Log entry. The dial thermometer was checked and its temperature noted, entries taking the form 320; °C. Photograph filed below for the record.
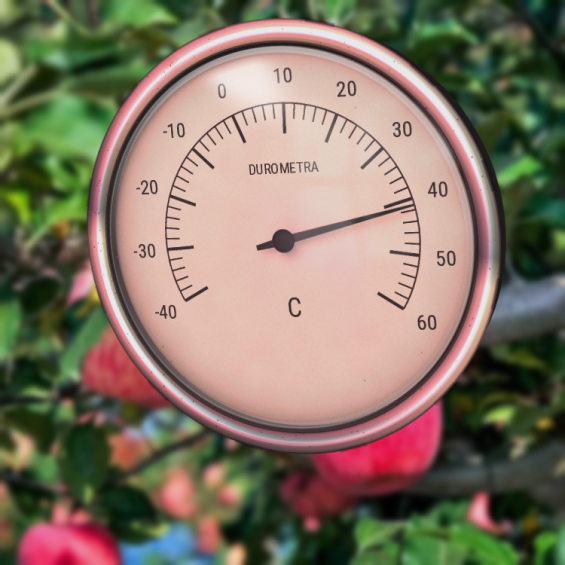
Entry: 41; °C
